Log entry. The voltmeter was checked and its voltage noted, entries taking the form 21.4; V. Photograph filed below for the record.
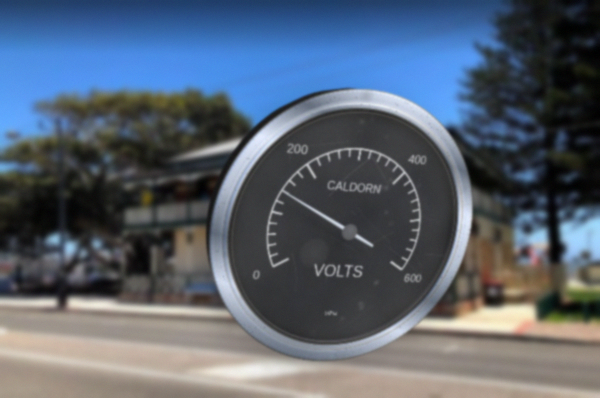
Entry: 140; V
